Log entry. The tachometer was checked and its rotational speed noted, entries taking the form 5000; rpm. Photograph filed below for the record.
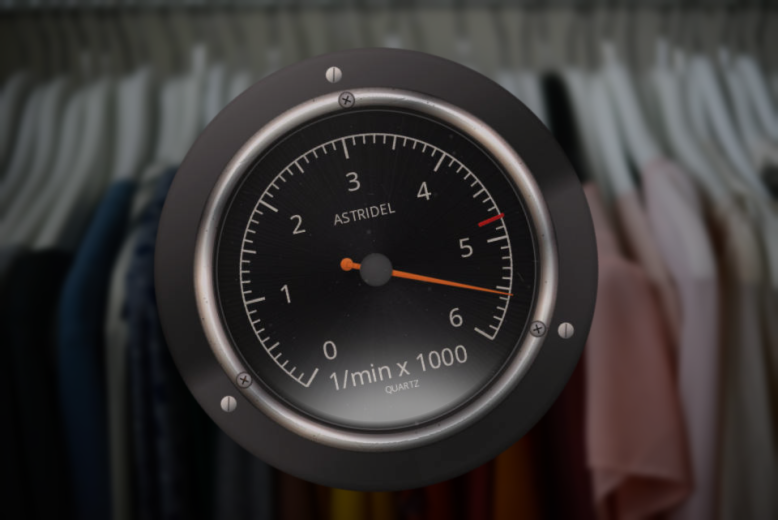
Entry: 5550; rpm
